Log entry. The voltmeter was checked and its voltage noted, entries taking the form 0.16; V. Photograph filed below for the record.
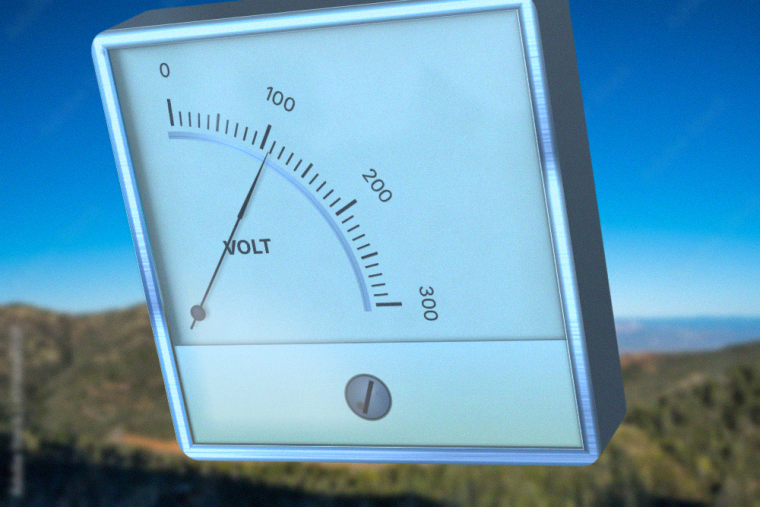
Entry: 110; V
